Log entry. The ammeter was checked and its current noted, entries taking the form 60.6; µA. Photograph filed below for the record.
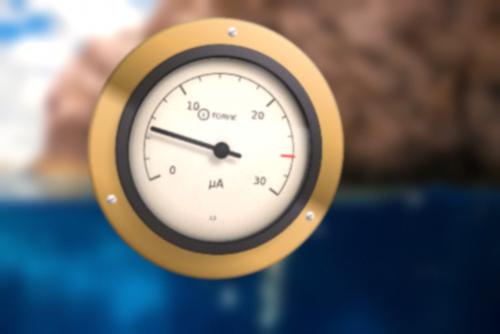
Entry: 5; µA
